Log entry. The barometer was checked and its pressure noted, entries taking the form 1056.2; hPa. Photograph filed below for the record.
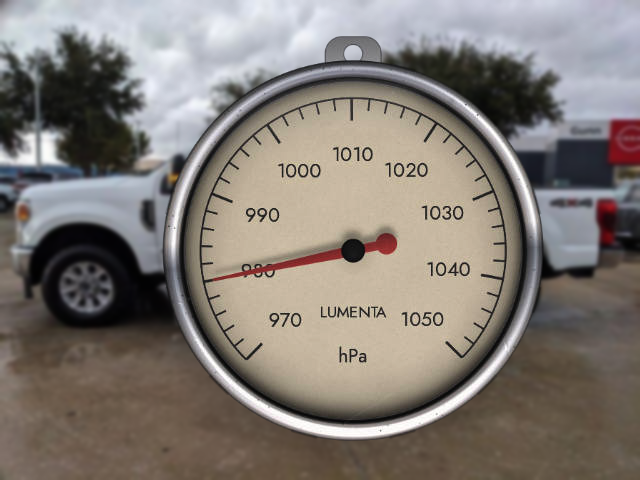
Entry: 980; hPa
